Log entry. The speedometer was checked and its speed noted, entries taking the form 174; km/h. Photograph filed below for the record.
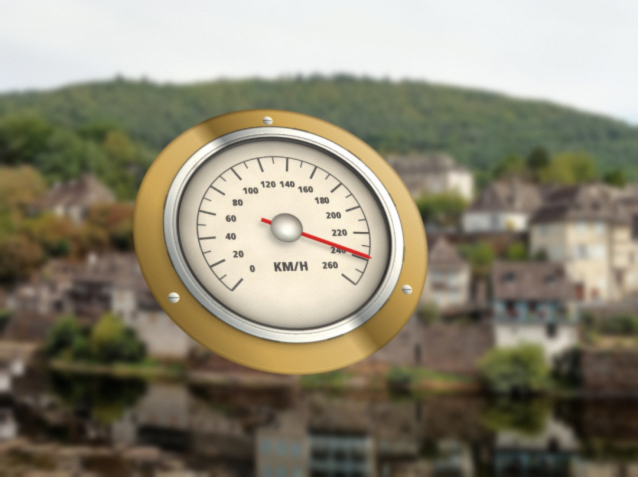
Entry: 240; km/h
